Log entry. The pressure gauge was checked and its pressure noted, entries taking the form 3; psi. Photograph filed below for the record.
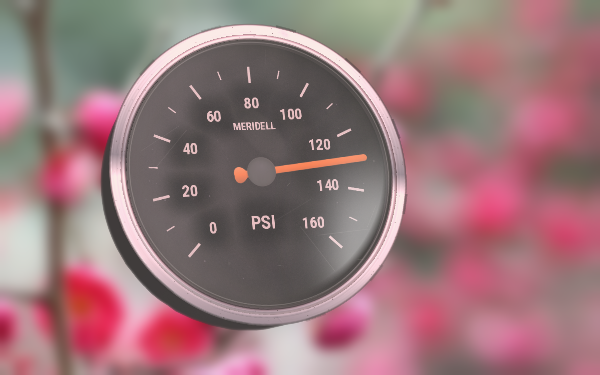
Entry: 130; psi
